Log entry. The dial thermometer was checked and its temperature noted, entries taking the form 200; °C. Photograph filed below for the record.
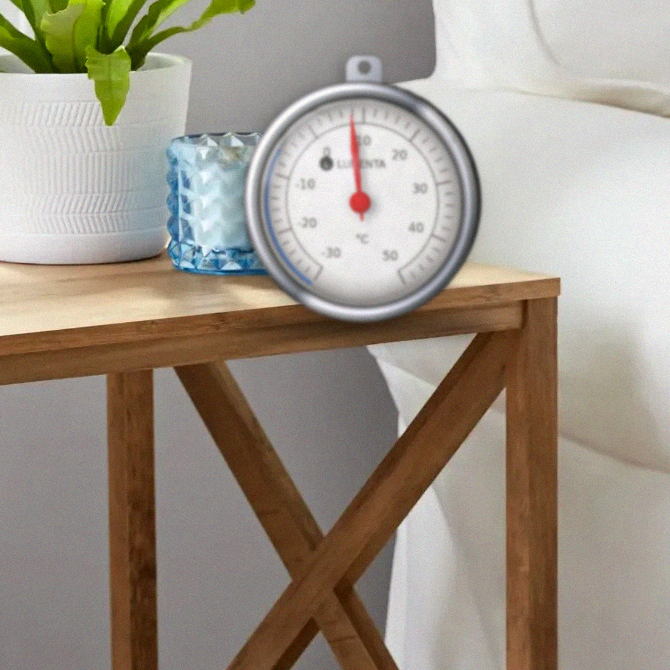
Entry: 8; °C
